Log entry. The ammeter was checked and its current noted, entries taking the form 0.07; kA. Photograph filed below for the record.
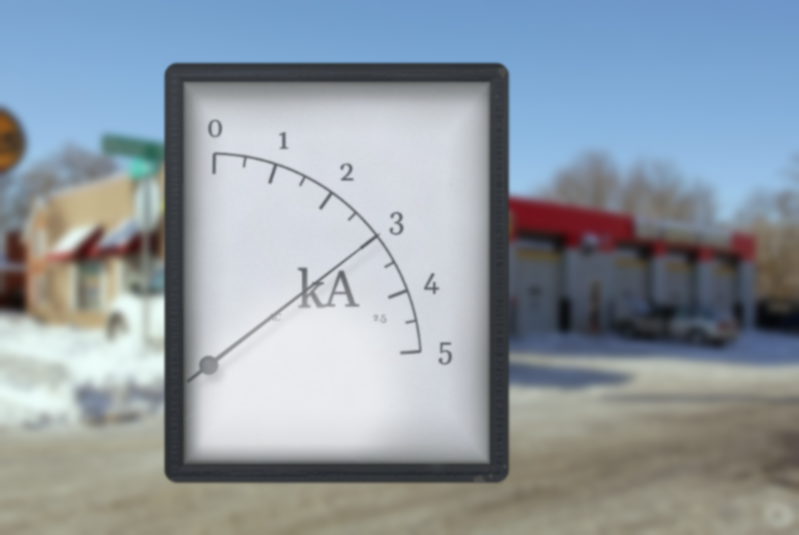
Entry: 3; kA
